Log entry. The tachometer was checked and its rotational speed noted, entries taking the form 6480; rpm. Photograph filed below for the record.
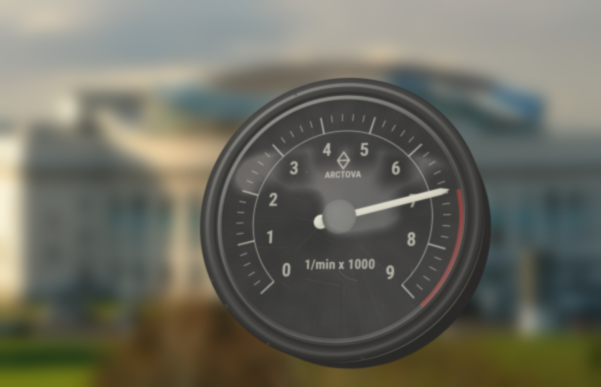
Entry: 7000; rpm
